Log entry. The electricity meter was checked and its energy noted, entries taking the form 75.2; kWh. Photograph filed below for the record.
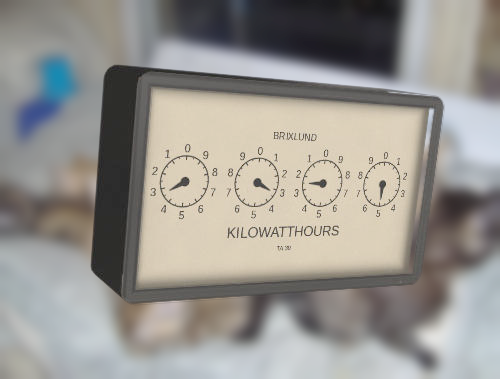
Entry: 3325; kWh
